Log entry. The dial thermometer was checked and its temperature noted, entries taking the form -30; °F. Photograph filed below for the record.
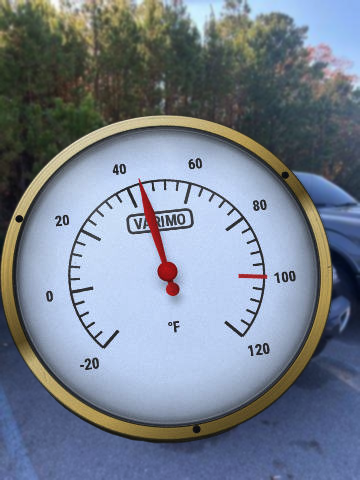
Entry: 44; °F
